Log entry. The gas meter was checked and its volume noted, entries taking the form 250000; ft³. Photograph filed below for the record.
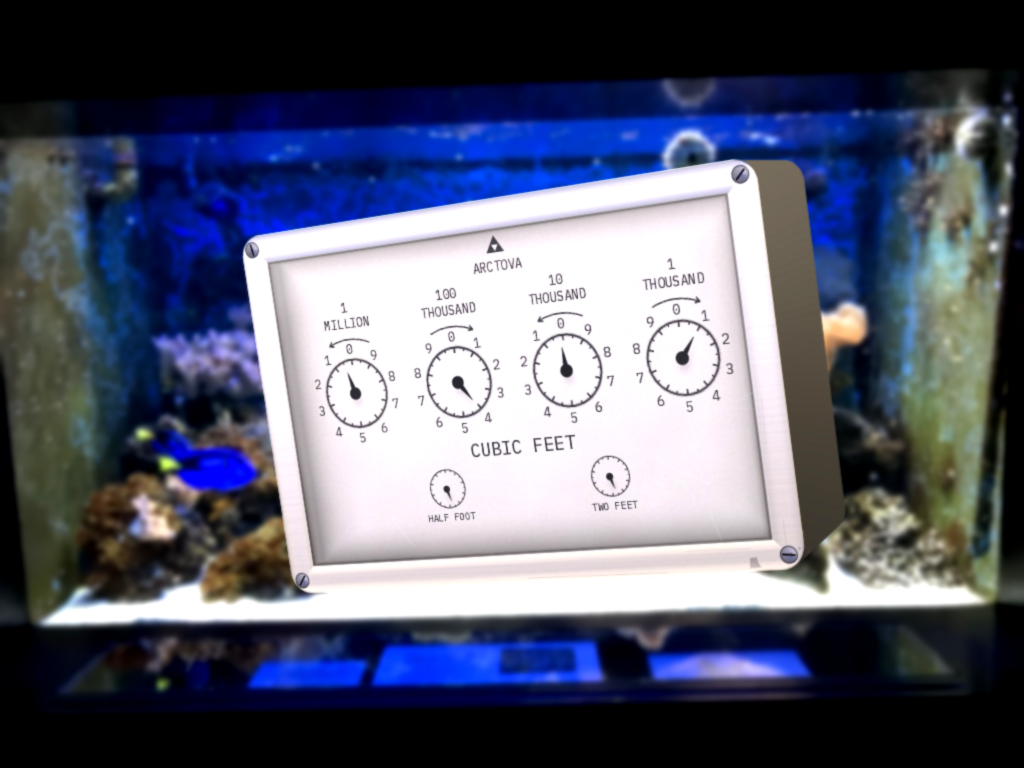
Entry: 40100; ft³
